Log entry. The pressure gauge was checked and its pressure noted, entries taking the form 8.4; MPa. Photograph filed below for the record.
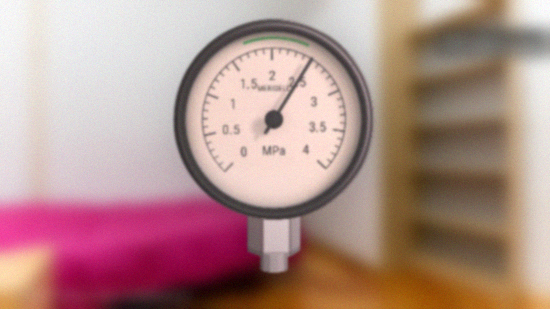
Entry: 2.5; MPa
